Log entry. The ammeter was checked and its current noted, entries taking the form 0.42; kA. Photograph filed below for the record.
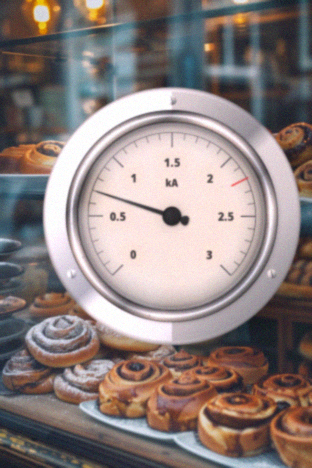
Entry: 0.7; kA
